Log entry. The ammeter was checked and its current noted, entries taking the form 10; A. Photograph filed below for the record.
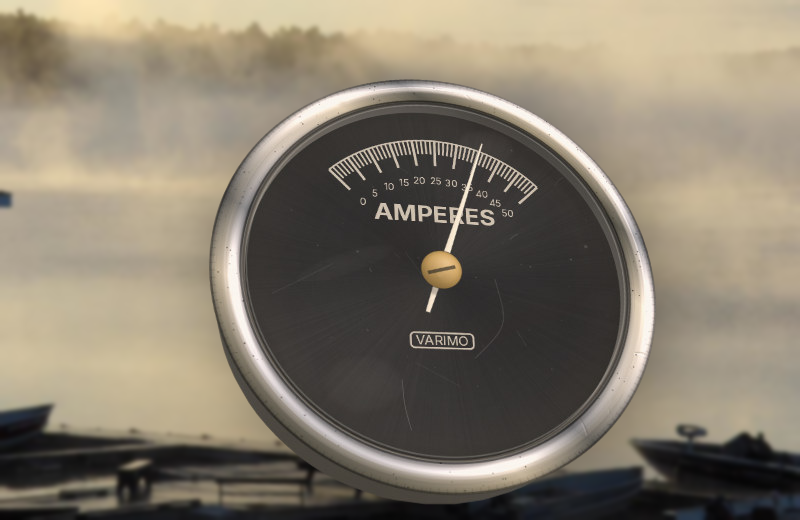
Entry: 35; A
